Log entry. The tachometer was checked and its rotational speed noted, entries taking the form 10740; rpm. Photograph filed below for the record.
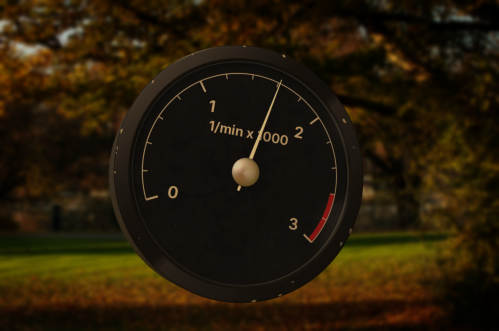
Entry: 1600; rpm
